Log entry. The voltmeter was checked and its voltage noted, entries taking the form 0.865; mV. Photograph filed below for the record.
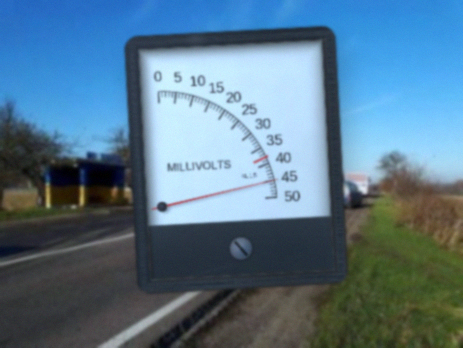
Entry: 45; mV
